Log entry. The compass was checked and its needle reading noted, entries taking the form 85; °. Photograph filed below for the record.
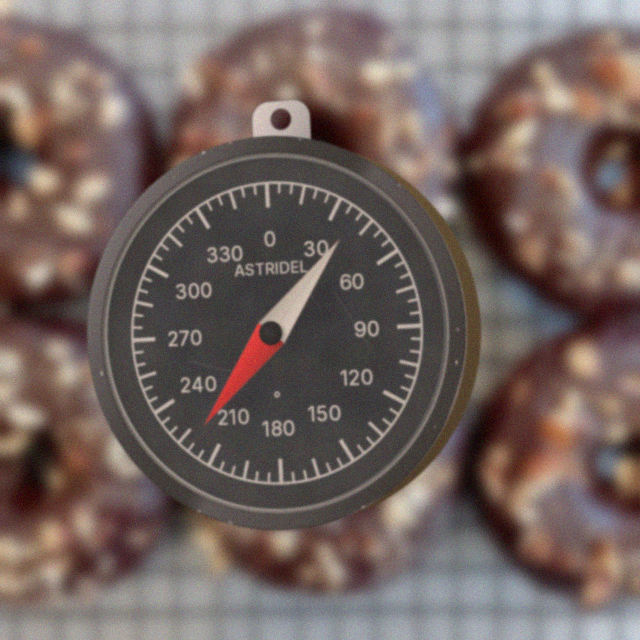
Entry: 220; °
